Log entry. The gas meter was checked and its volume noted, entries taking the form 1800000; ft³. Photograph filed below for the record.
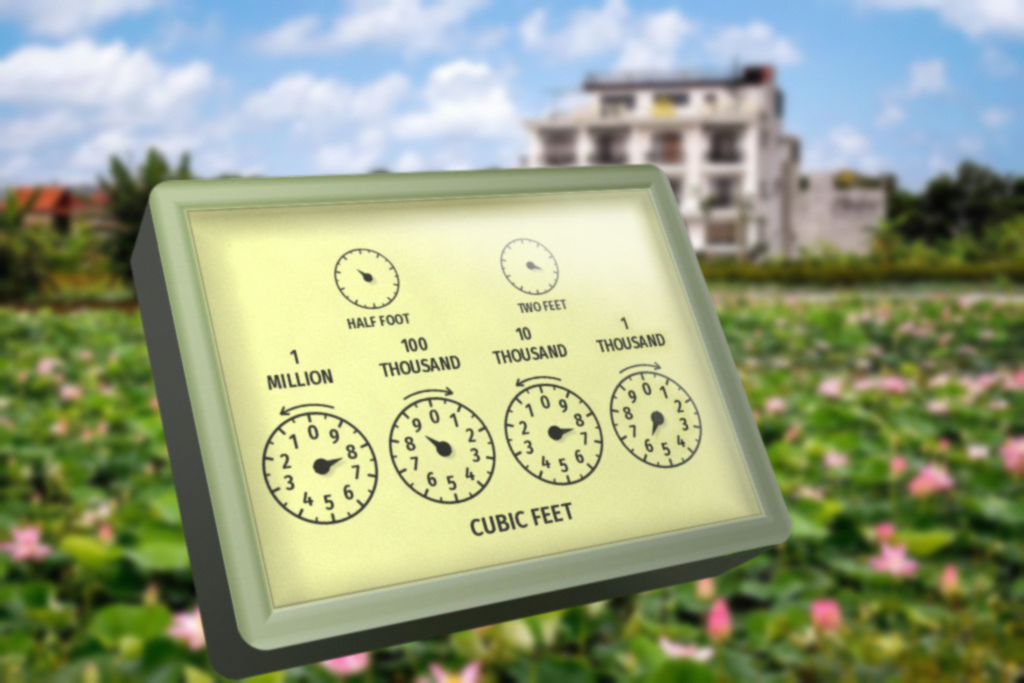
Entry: 787600; ft³
